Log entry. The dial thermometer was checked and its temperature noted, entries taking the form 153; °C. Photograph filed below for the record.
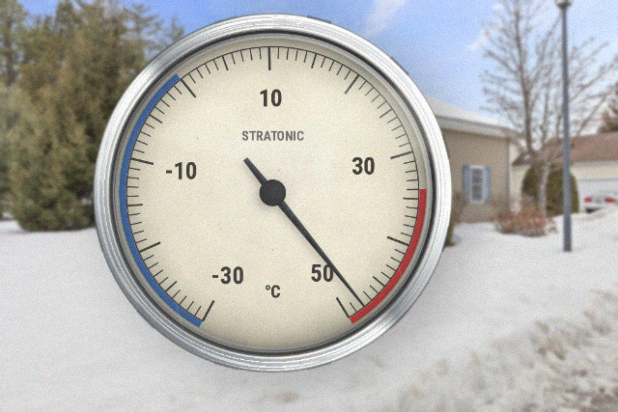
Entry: 48; °C
